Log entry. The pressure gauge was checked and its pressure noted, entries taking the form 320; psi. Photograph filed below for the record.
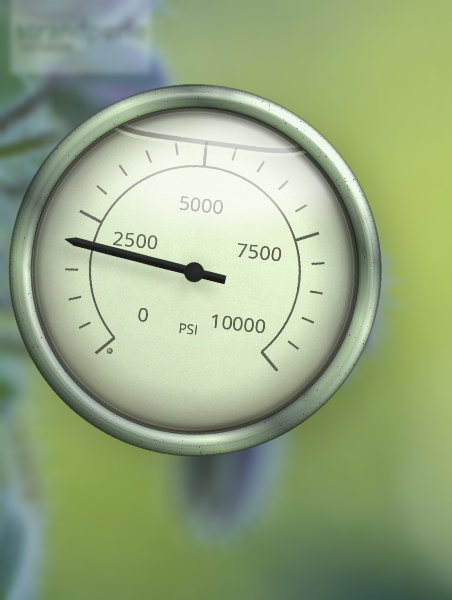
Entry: 2000; psi
